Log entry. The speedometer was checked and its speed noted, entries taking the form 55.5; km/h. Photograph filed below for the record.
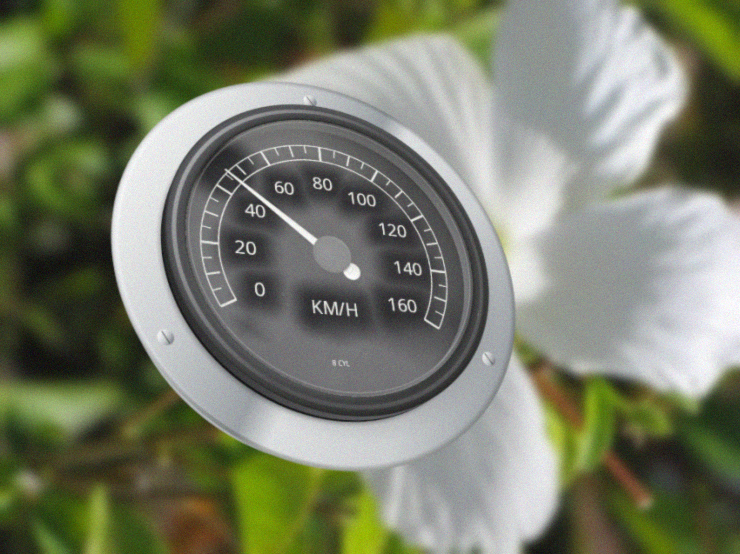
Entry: 45; km/h
